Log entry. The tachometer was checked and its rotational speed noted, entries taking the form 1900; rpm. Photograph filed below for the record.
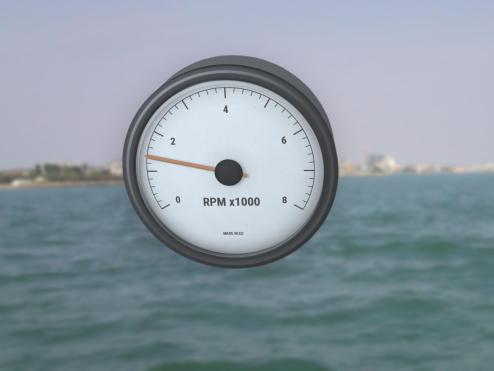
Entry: 1400; rpm
